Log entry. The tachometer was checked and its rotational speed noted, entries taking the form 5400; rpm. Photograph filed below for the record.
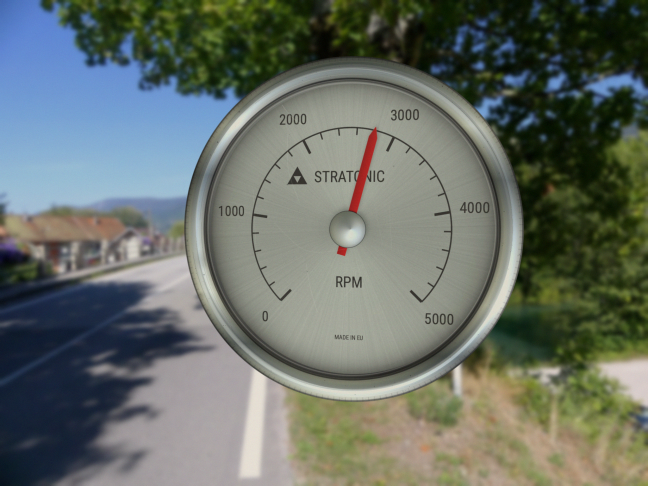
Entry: 2800; rpm
